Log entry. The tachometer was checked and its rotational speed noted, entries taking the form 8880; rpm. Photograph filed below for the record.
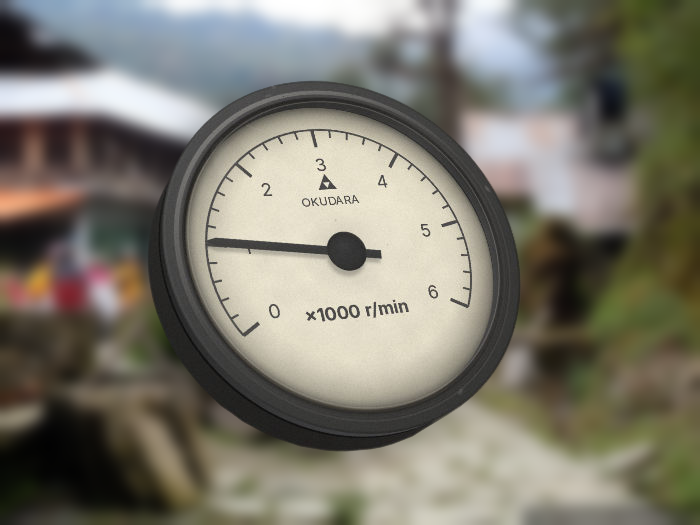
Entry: 1000; rpm
